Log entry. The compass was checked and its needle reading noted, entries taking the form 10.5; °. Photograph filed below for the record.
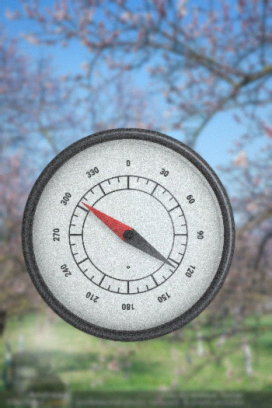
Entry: 305; °
